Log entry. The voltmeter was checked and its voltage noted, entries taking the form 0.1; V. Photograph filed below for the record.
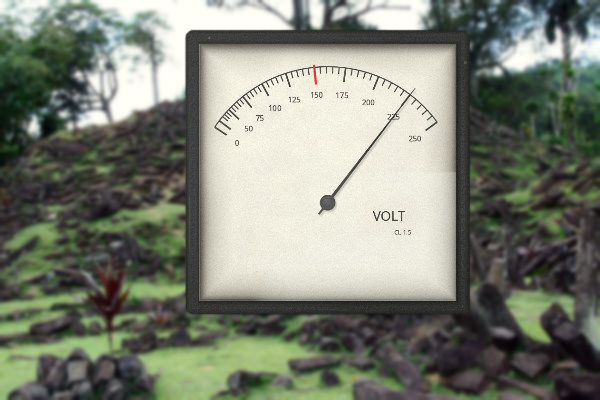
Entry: 225; V
